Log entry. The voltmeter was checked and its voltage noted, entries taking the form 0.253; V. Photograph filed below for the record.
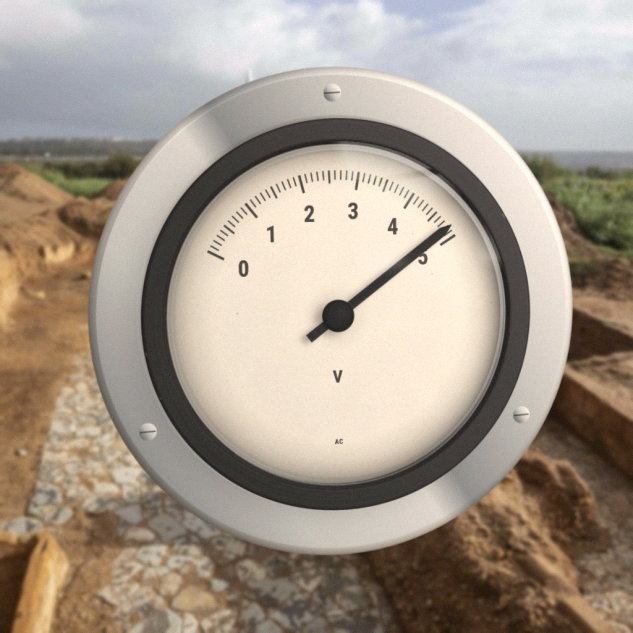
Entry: 4.8; V
